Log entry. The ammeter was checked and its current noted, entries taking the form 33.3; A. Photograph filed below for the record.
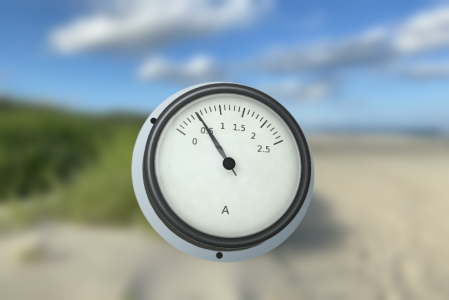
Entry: 0.5; A
